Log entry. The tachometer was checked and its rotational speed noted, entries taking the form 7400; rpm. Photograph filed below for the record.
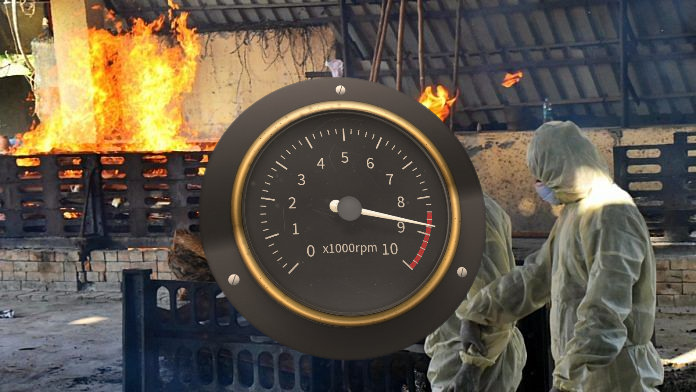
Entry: 8800; rpm
